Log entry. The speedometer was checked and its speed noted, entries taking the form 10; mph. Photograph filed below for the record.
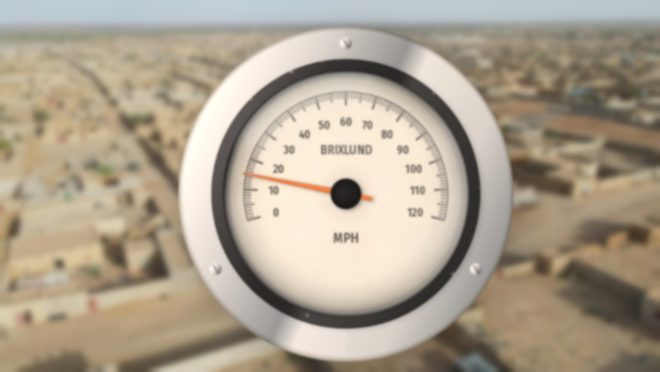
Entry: 15; mph
